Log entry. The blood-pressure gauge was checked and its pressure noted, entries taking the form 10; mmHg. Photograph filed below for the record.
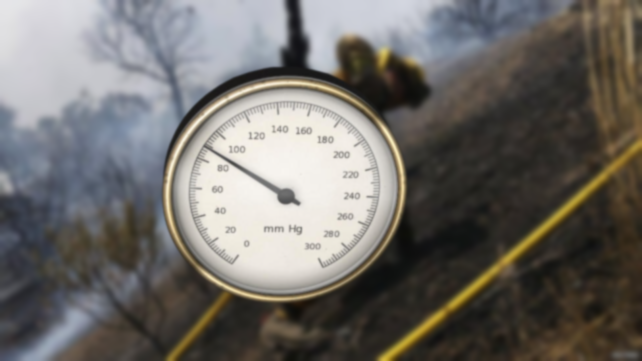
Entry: 90; mmHg
